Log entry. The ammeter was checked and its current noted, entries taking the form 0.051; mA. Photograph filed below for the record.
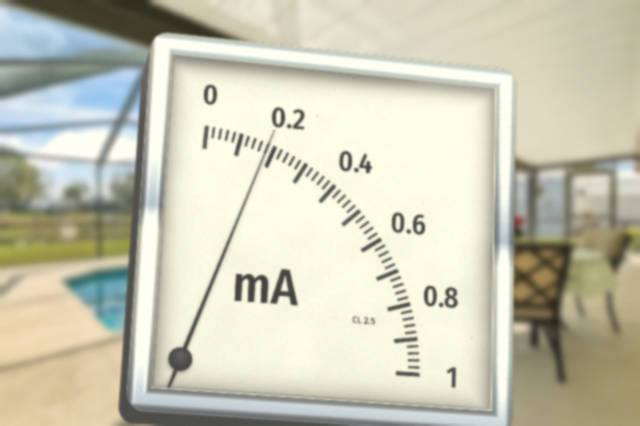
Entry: 0.18; mA
